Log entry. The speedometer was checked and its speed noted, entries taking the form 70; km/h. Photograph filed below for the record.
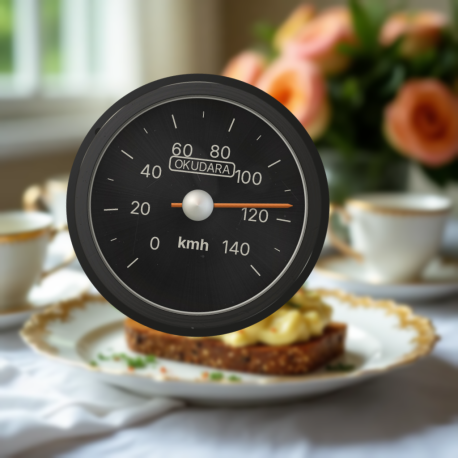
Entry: 115; km/h
